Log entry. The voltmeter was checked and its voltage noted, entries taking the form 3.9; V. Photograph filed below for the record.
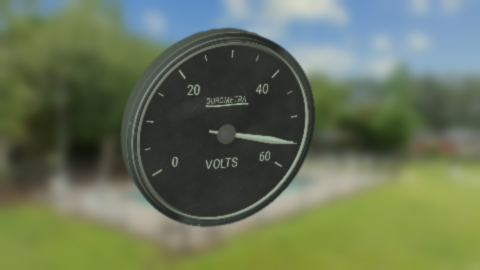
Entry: 55; V
